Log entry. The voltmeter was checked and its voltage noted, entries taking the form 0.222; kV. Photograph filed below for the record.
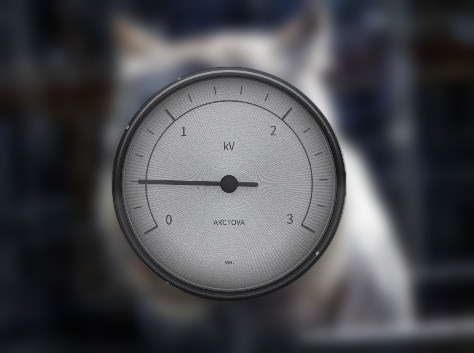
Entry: 0.4; kV
